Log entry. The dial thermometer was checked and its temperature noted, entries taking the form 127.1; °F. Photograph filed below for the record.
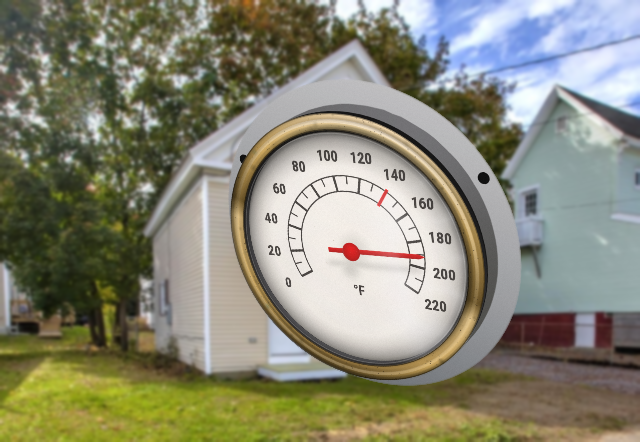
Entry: 190; °F
